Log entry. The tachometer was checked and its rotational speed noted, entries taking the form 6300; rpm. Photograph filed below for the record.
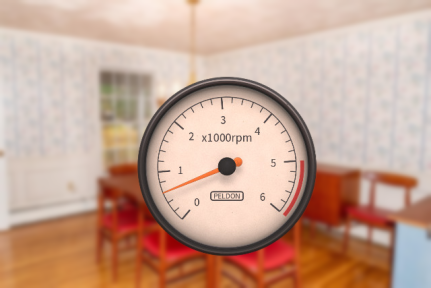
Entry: 600; rpm
